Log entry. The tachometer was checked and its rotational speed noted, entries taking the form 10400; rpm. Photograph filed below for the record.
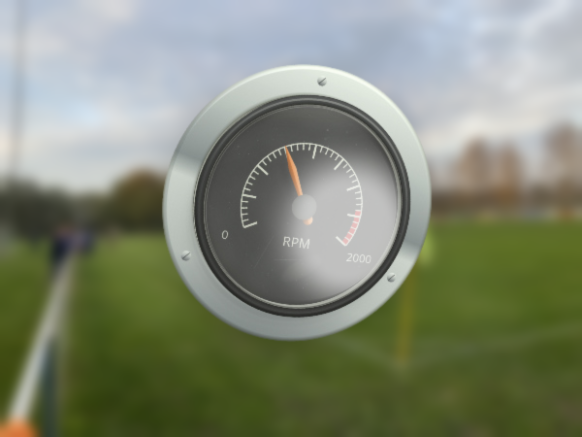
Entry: 750; rpm
